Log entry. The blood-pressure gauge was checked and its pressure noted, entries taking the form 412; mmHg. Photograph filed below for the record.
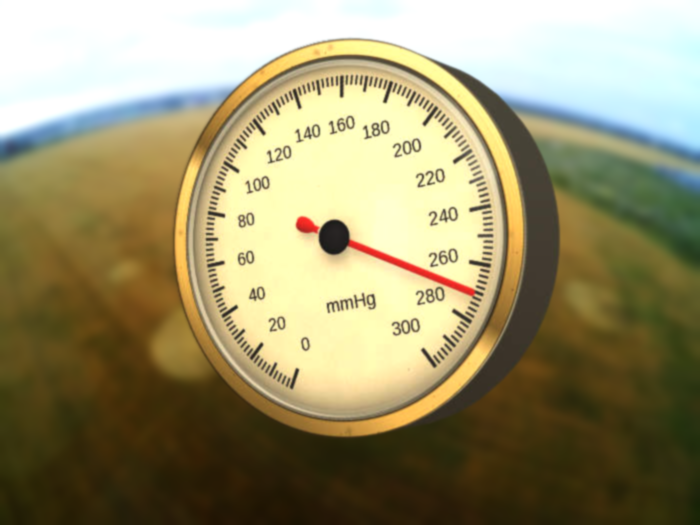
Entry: 270; mmHg
